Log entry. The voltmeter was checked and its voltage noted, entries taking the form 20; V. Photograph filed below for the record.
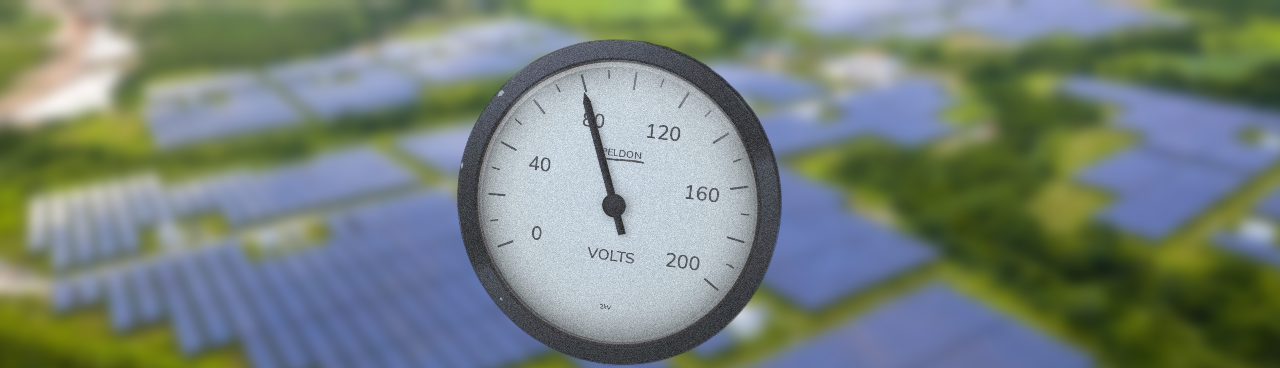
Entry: 80; V
